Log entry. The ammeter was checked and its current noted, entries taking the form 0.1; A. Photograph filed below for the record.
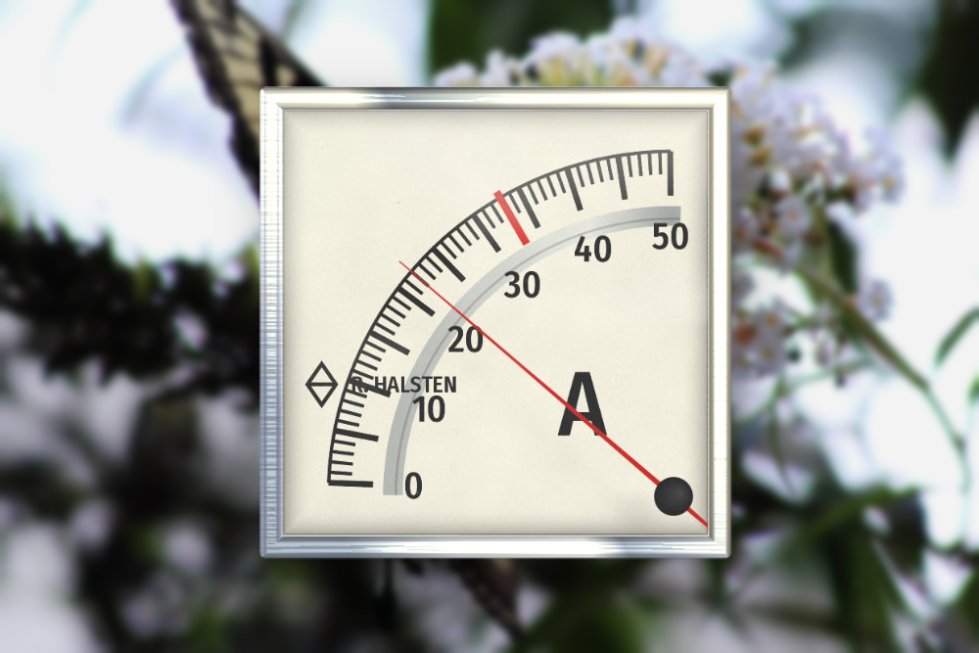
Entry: 22; A
